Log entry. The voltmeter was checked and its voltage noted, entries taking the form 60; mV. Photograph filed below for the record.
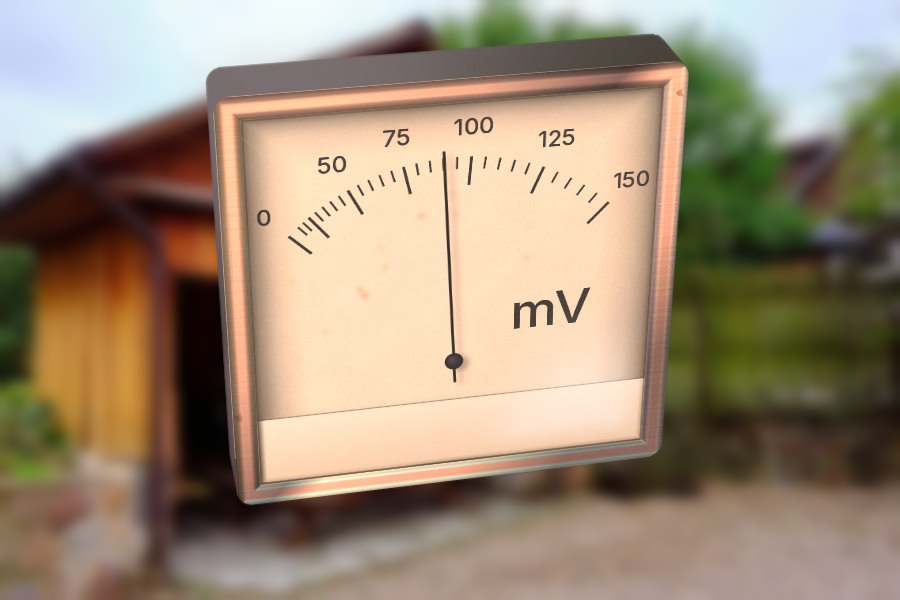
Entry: 90; mV
